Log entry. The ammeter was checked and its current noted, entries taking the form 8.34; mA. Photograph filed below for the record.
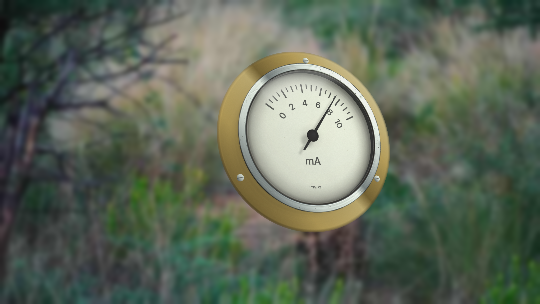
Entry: 7.5; mA
